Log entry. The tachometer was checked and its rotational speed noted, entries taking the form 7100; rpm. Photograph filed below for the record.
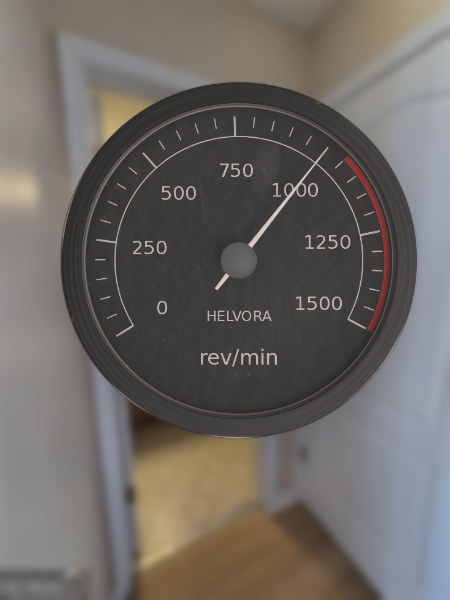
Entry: 1000; rpm
